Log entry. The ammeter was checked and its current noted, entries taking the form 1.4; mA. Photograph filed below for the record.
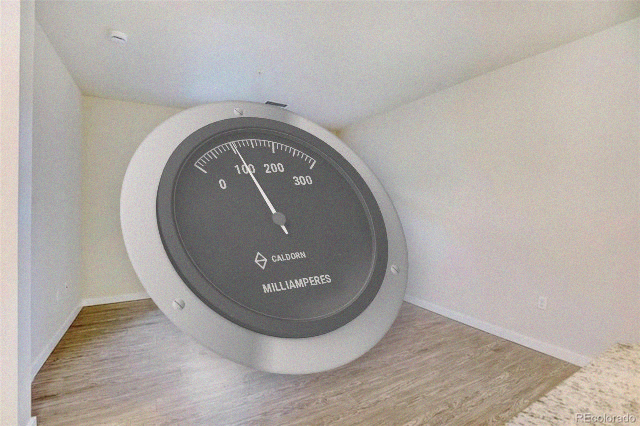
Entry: 100; mA
